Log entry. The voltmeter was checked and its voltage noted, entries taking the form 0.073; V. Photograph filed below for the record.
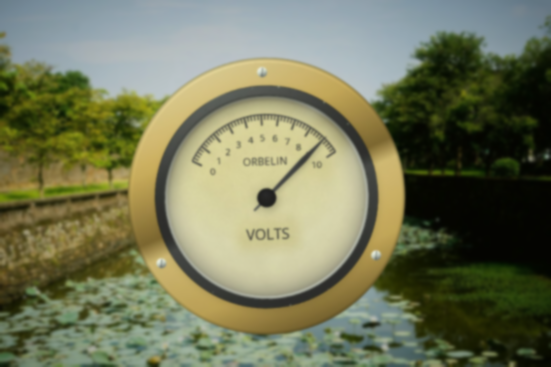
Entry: 9; V
